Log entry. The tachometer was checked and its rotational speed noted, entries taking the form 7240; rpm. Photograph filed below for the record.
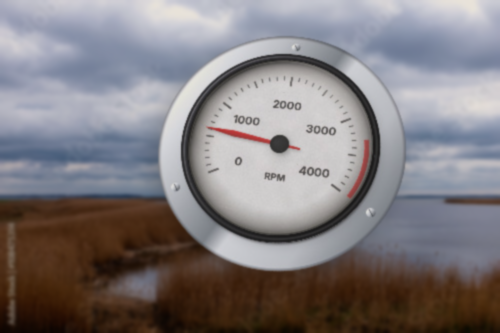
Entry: 600; rpm
